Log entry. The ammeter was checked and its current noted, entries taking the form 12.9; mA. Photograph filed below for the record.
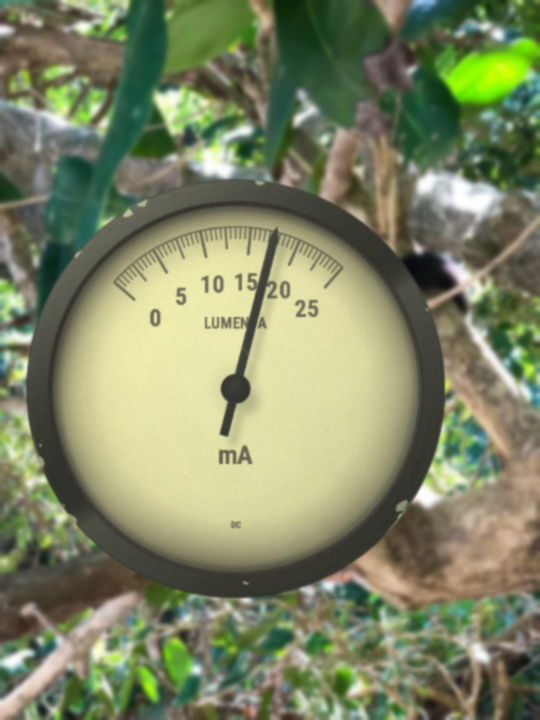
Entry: 17.5; mA
